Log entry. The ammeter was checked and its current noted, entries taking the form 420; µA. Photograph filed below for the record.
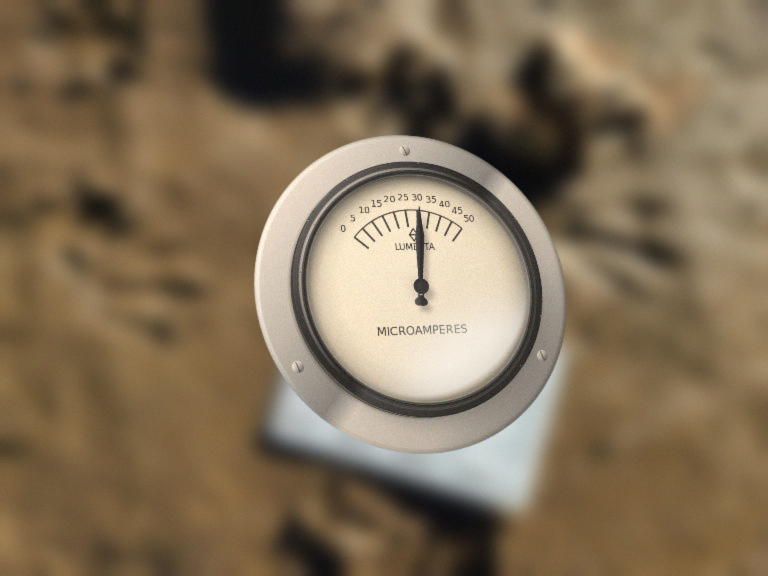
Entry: 30; µA
